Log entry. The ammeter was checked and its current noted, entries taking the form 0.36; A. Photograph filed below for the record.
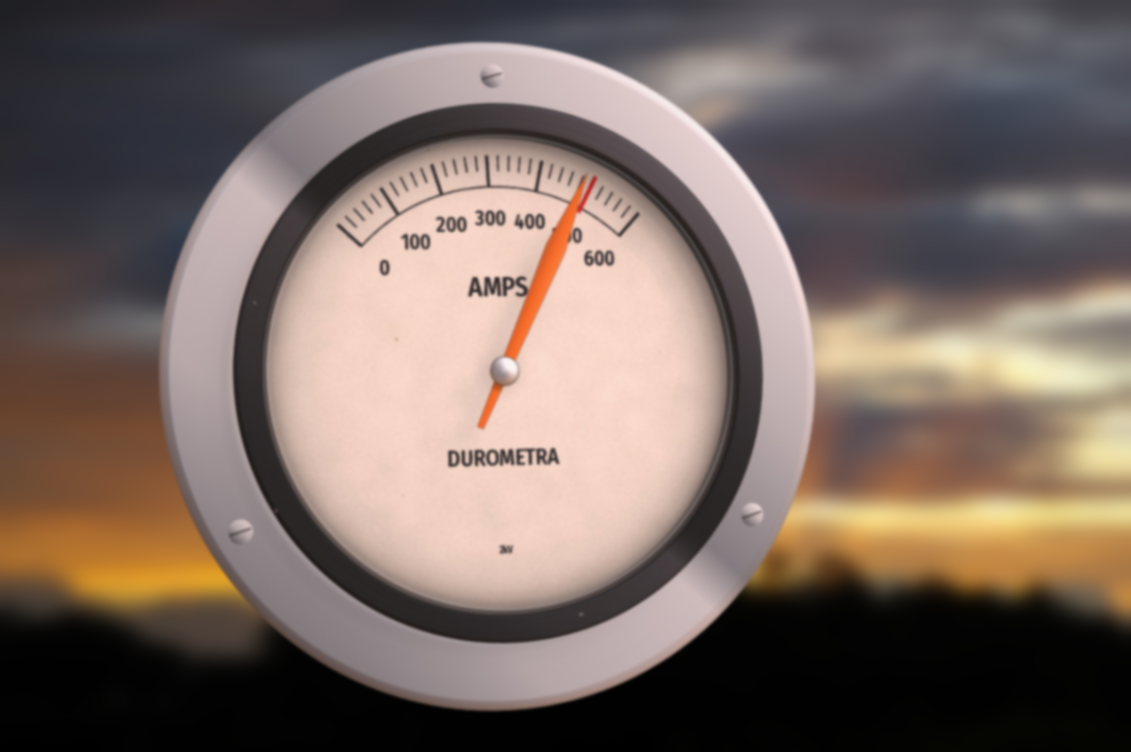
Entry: 480; A
